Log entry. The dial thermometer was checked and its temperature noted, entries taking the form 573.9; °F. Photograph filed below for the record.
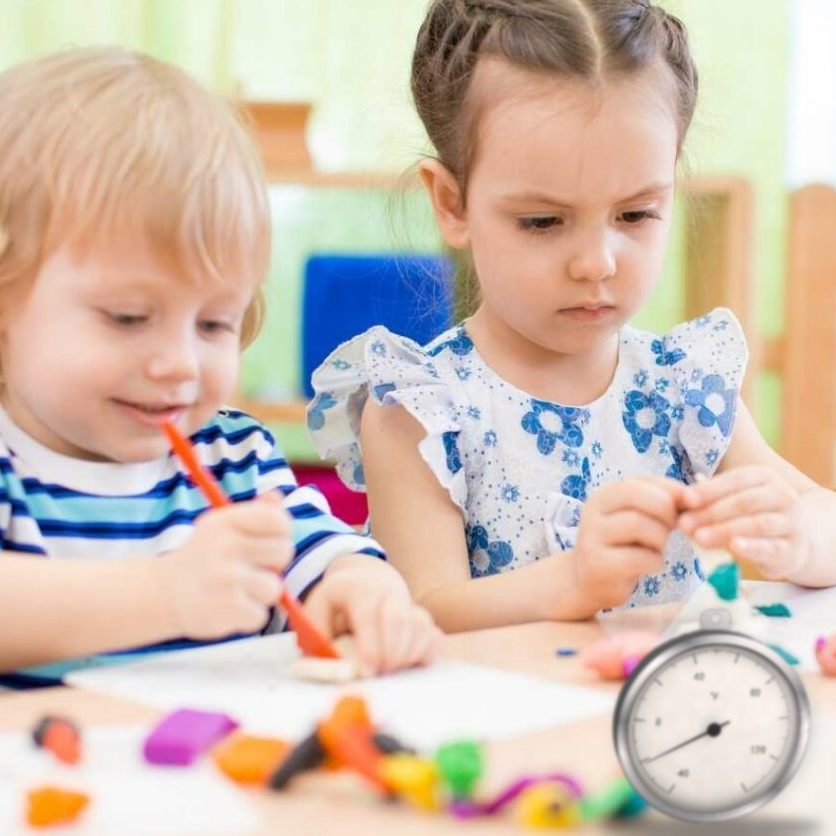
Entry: -20; °F
